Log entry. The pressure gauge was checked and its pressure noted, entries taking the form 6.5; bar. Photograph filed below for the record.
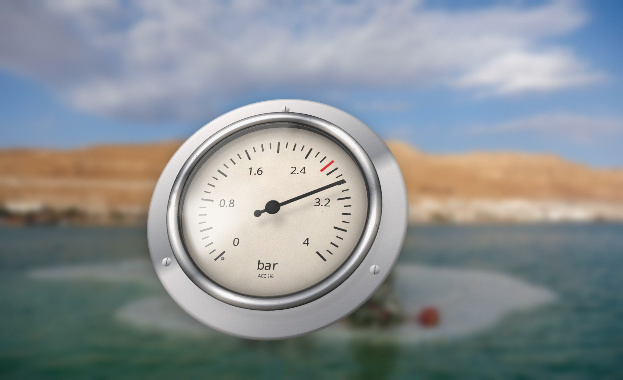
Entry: 3; bar
